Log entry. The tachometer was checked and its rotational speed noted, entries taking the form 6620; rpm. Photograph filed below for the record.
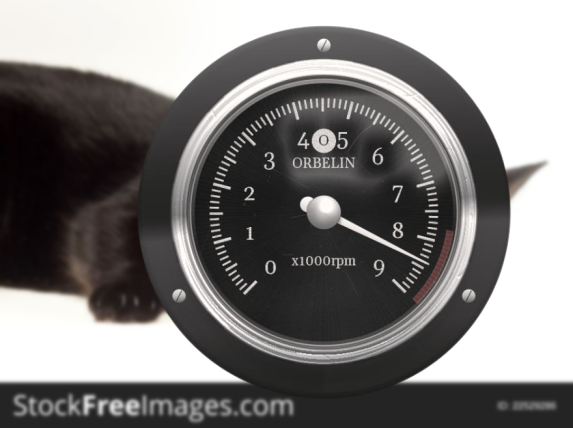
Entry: 8400; rpm
